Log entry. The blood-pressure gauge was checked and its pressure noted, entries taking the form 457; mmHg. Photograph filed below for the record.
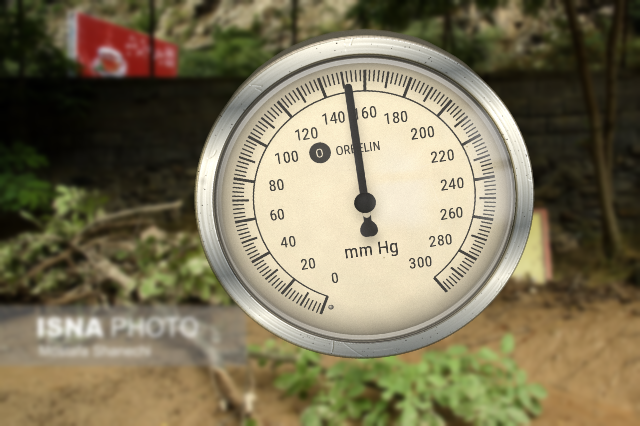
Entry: 152; mmHg
